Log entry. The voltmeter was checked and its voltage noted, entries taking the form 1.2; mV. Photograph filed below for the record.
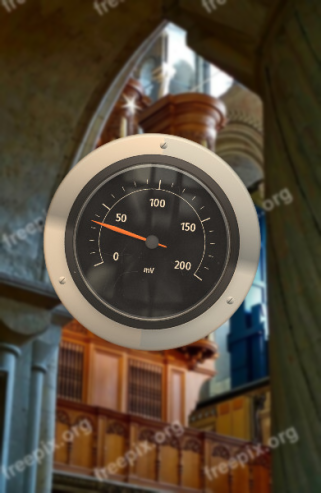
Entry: 35; mV
